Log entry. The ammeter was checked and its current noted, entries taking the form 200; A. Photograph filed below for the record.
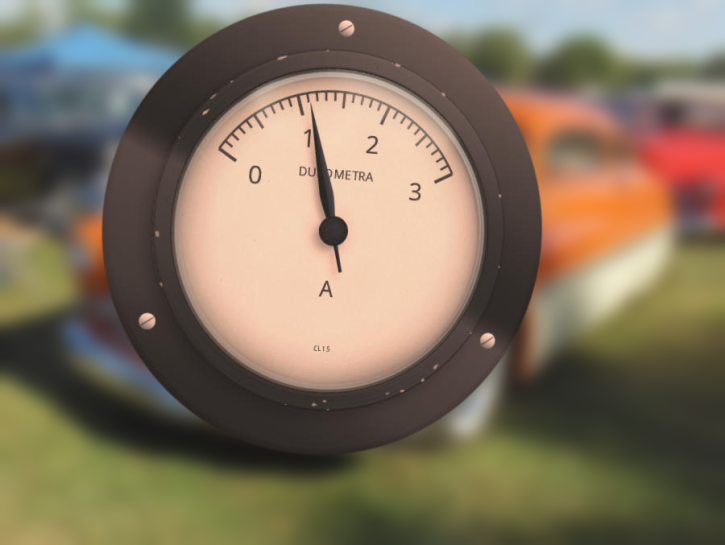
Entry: 1.1; A
